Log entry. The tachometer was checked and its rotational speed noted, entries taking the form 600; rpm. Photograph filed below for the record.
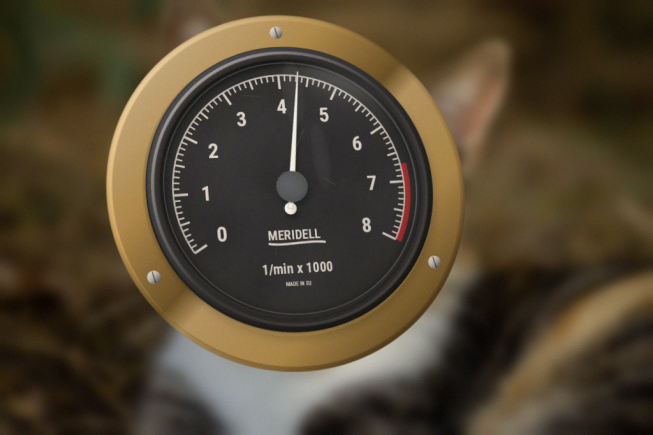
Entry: 4300; rpm
